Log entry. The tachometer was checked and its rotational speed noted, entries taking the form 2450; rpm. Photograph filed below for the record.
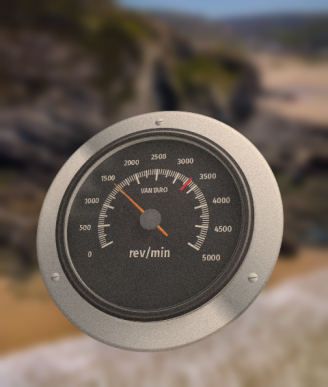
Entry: 1500; rpm
